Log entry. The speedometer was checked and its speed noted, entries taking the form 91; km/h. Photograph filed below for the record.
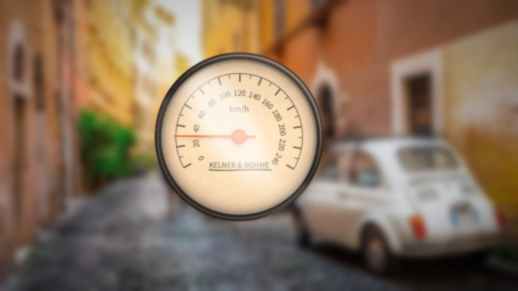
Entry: 30; km/h
